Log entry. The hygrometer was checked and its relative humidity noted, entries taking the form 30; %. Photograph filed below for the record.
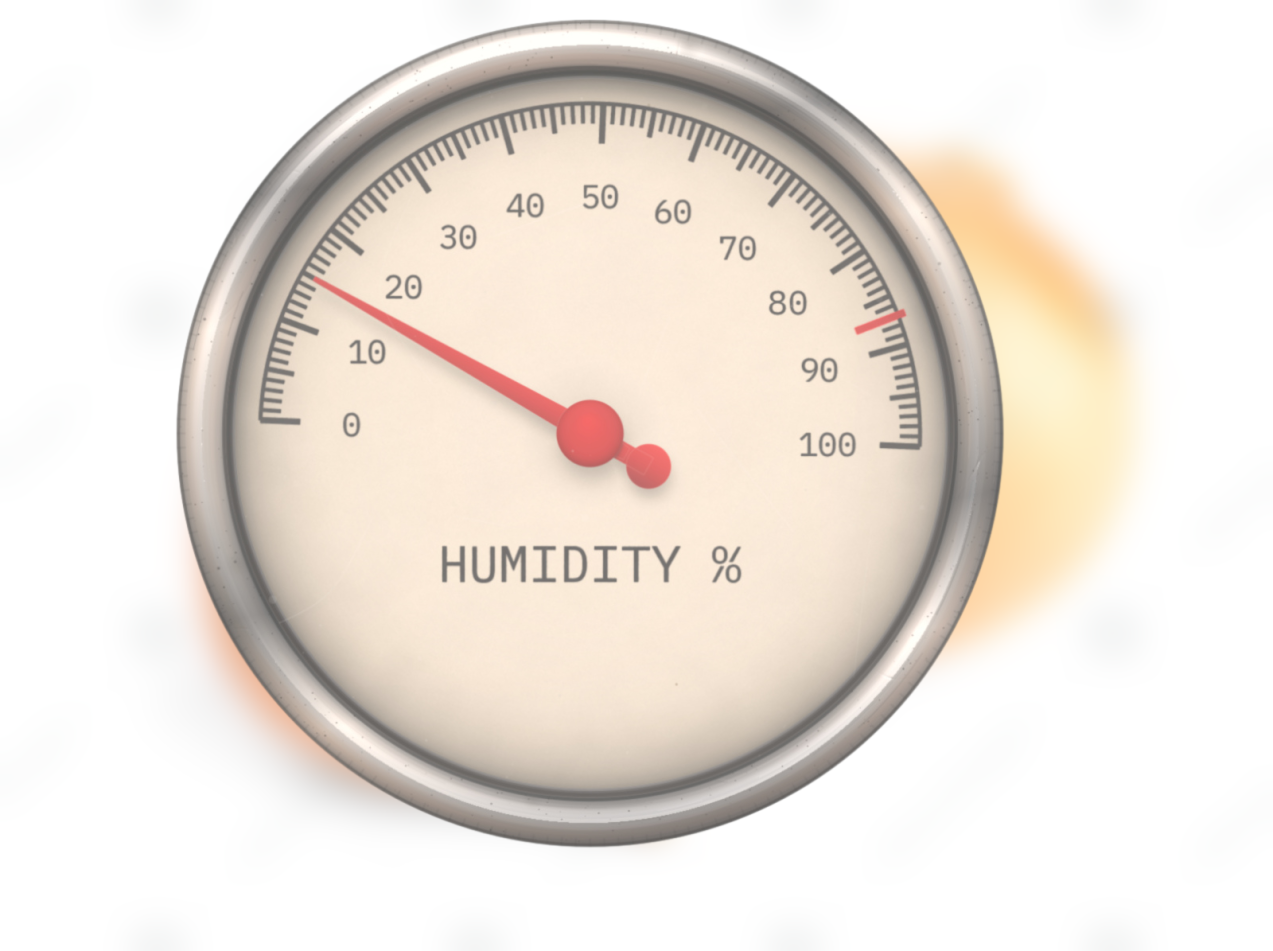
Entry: 15; %
